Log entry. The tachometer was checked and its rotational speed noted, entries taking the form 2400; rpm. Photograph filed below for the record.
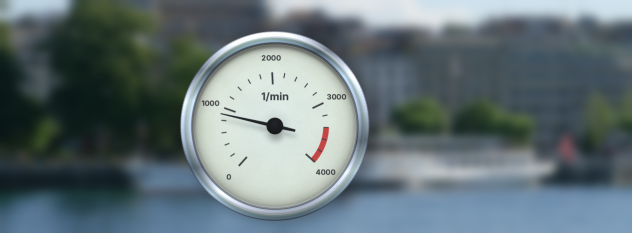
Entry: 900; rpm
